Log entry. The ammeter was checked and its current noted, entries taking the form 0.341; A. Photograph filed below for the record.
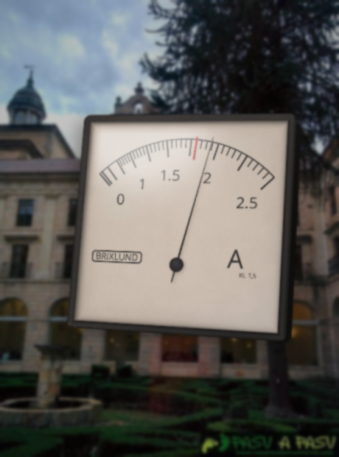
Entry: 1.95; A
